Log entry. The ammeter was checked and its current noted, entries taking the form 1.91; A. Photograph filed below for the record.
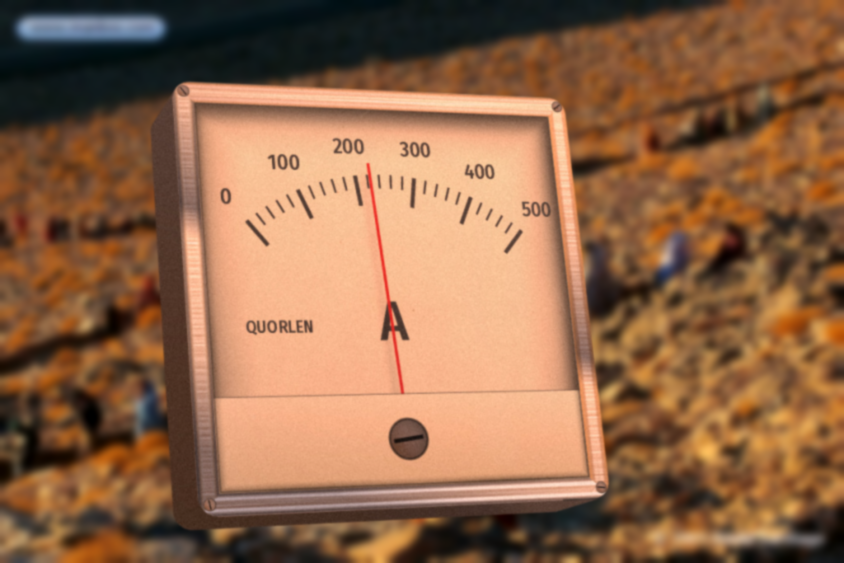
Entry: 220; A
